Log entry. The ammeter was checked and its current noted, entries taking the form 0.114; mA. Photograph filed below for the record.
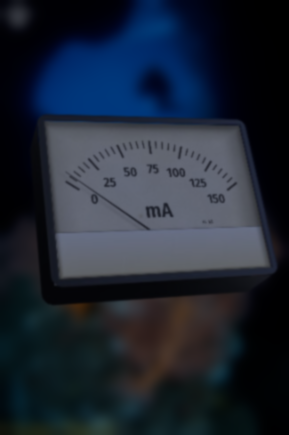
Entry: 5; mA
